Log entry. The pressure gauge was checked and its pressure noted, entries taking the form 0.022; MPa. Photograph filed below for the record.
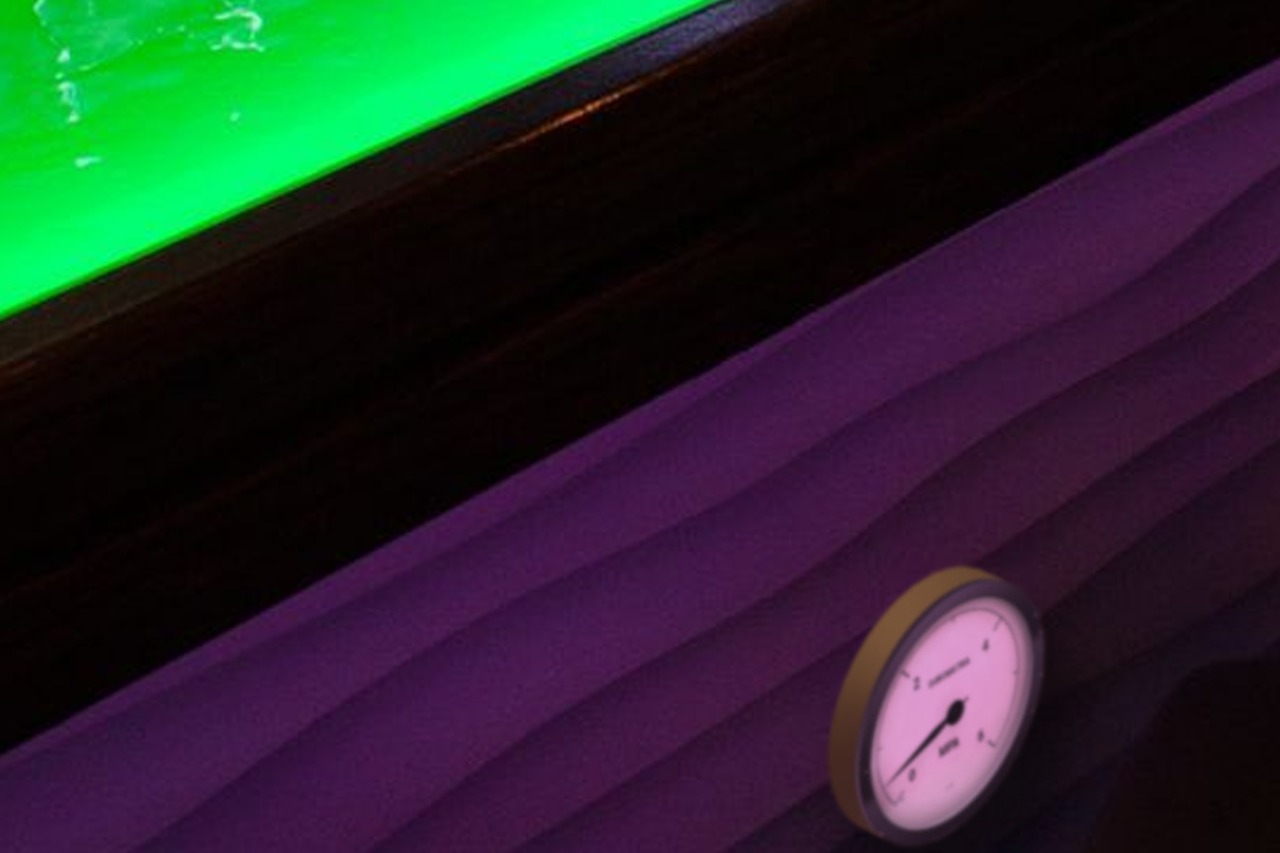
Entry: 0.5; MPa
